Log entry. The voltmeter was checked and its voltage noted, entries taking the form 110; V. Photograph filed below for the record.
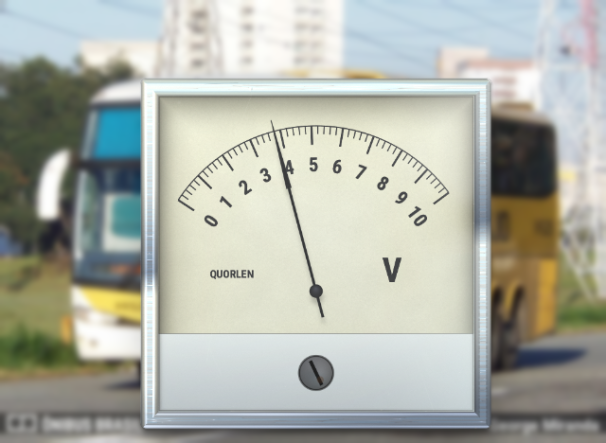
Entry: 3.8; V
